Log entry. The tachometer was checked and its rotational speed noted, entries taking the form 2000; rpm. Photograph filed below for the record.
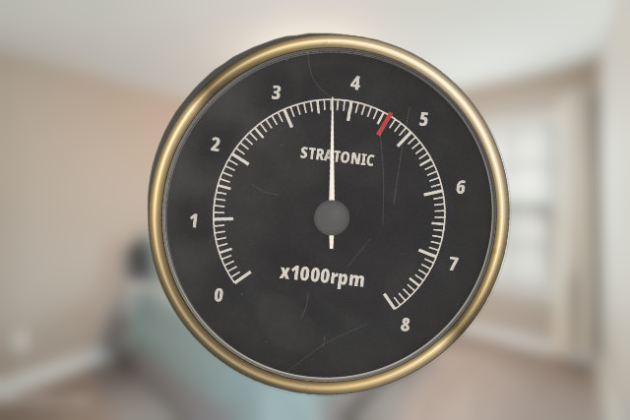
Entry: 3700; rpm
